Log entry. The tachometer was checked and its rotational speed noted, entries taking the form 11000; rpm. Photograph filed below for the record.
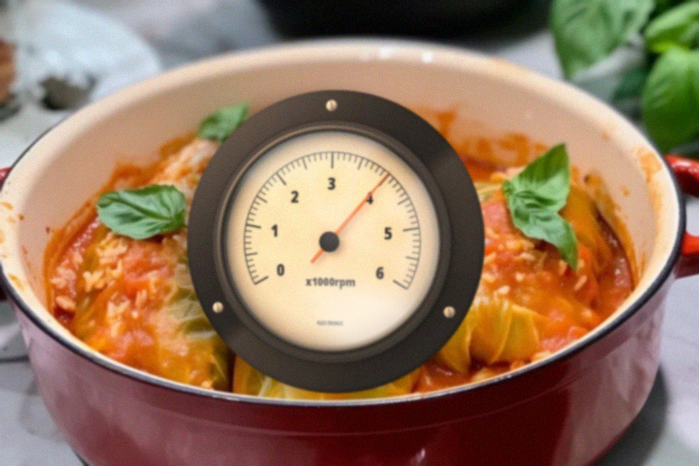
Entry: 4000; rpm
